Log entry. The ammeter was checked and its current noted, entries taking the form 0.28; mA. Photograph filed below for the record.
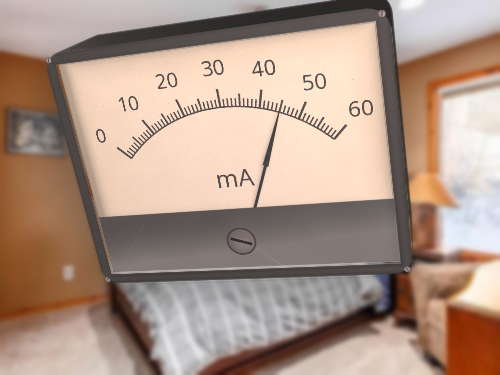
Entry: 45; mA
